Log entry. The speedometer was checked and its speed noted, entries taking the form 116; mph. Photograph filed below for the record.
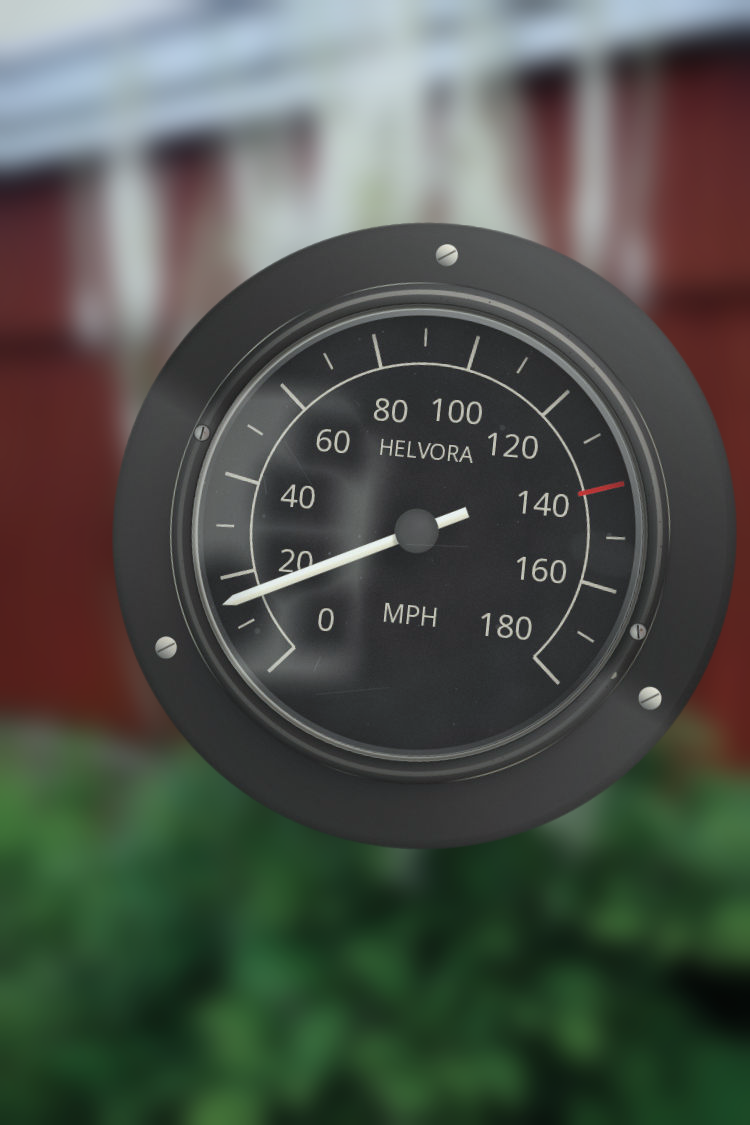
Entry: 15; mph
